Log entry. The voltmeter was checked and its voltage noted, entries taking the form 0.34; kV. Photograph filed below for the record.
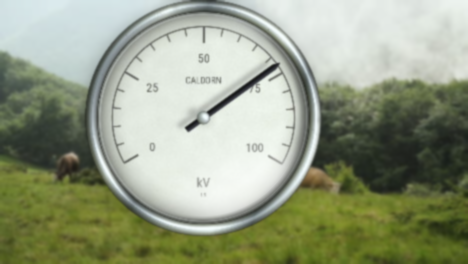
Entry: 72.5; kV
